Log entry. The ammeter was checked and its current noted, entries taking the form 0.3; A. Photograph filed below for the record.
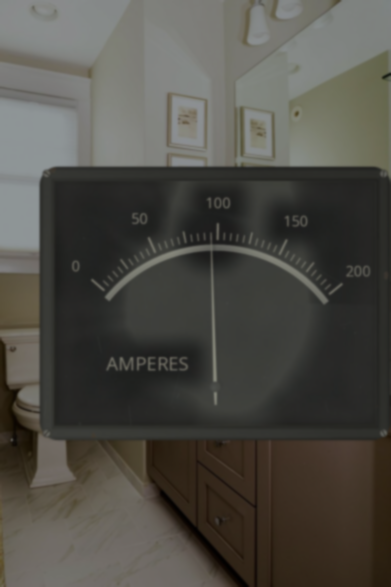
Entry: 95; A
